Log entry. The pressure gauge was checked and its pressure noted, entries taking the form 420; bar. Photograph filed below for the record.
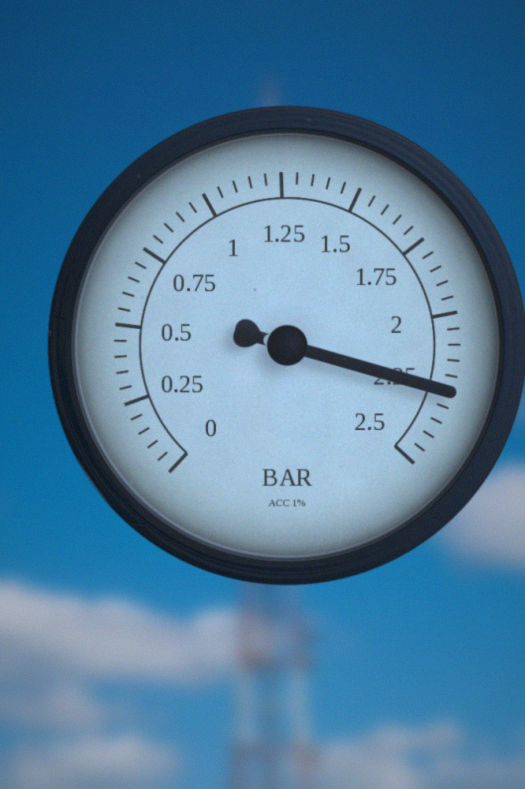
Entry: 2.25; bar
